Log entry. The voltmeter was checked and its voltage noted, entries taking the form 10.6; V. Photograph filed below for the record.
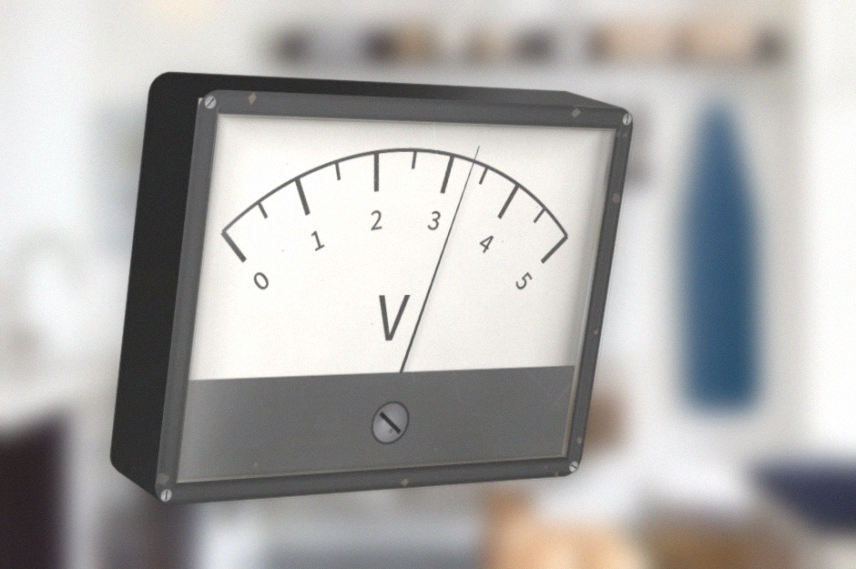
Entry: 3.25; V
